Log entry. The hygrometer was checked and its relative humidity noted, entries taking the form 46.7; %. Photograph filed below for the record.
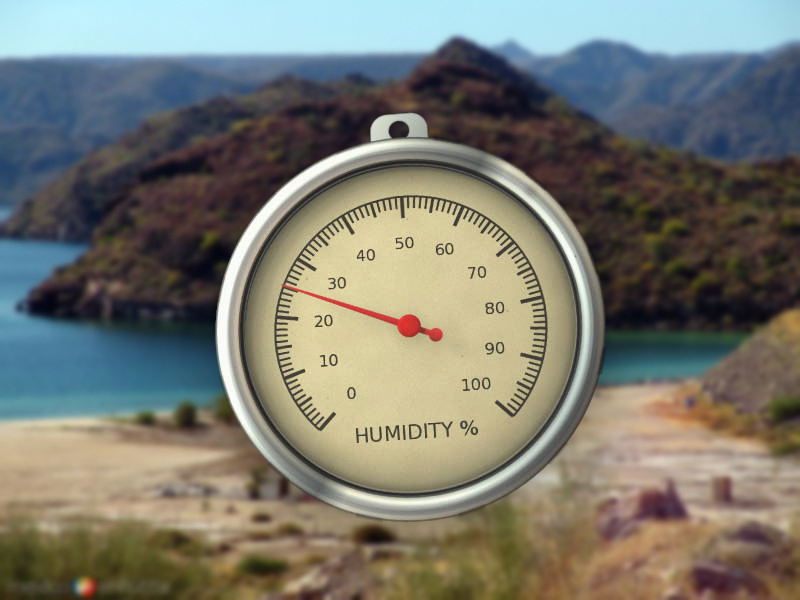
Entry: 25; %
